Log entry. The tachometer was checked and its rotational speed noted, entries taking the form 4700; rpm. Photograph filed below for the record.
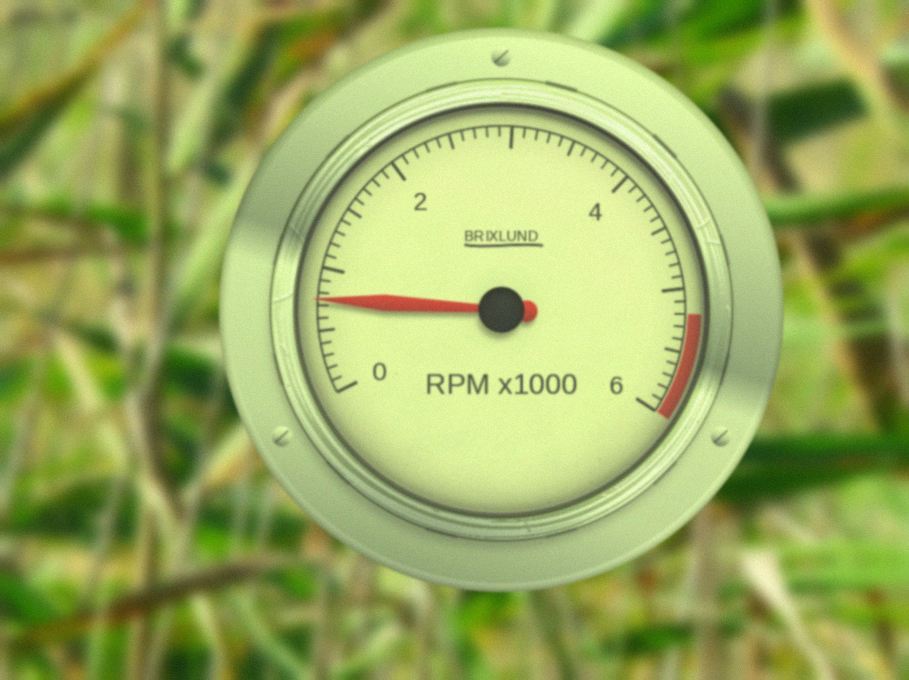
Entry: 750; rpm
